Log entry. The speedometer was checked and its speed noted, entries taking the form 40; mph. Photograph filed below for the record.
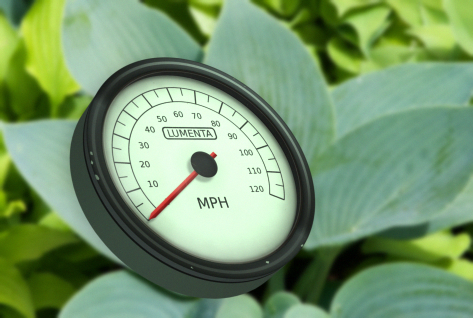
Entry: 0; mph
